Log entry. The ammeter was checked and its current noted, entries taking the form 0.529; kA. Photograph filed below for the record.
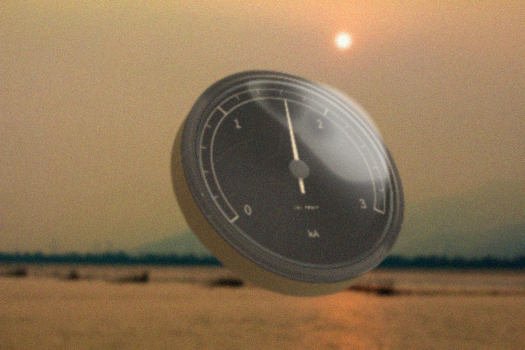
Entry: 1.6; kA
